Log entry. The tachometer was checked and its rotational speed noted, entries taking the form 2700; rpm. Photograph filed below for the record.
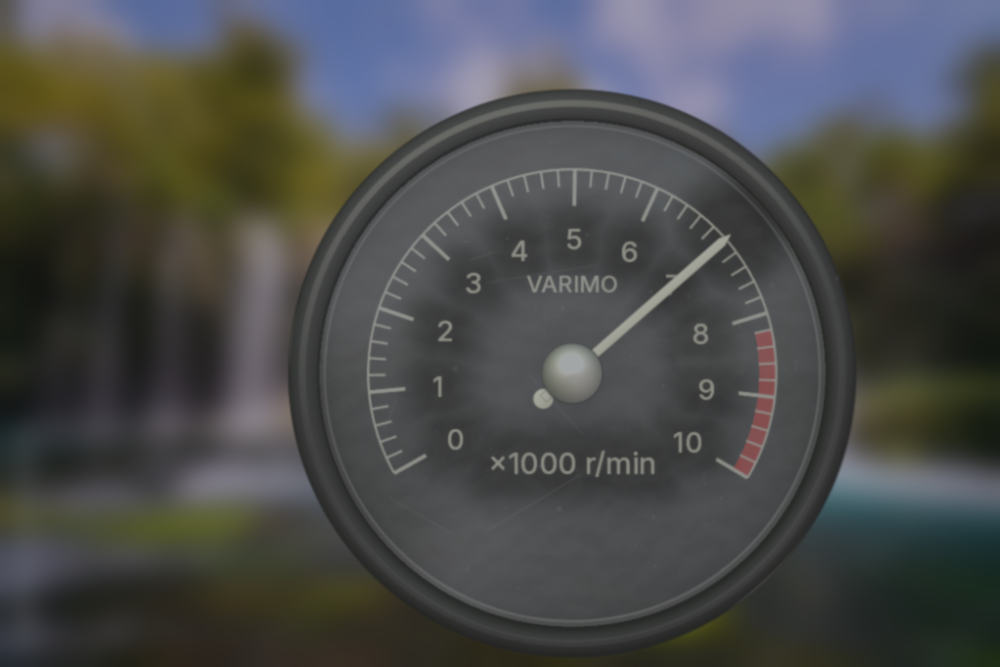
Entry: 7000; rpm
